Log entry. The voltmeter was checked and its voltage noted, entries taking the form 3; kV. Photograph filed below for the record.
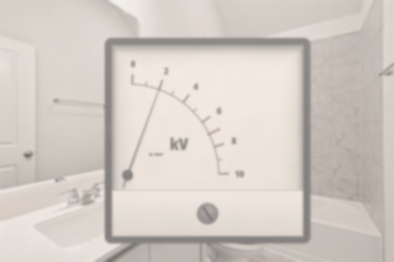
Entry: 2; kV
